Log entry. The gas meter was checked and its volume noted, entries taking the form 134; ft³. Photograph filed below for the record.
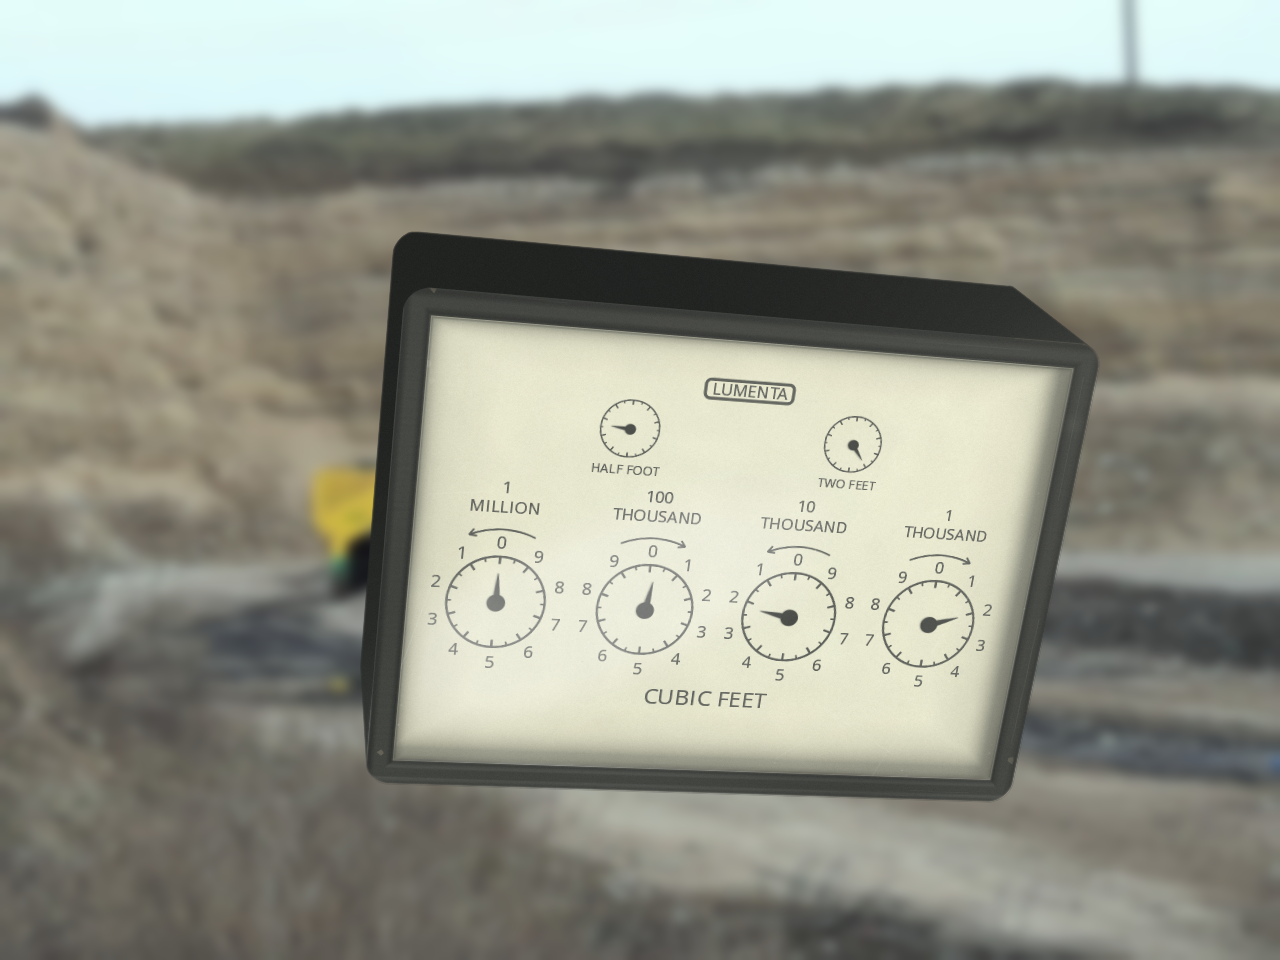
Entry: 2200; ft³
